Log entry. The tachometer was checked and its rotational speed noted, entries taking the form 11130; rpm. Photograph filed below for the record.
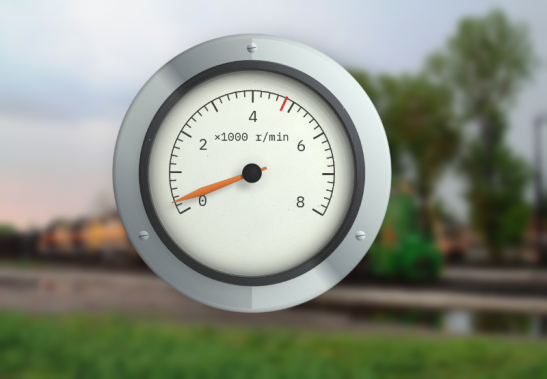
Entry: 300; rpm
